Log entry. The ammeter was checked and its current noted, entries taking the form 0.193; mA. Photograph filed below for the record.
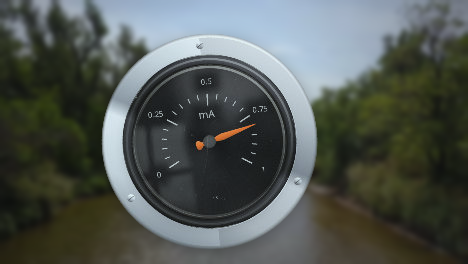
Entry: 0.8; mA
